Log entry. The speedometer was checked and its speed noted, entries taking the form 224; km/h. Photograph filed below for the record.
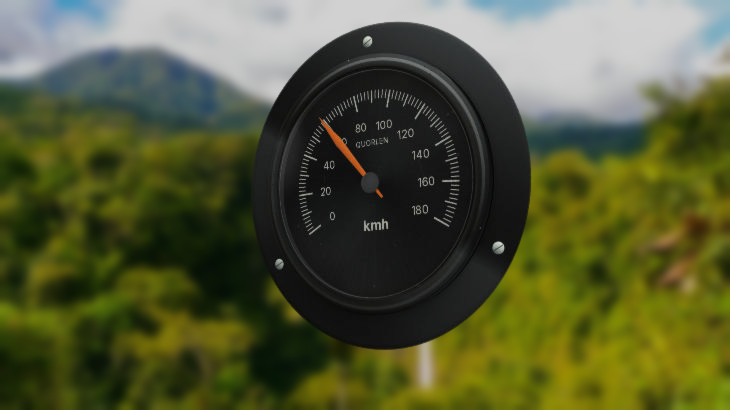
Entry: 60; km/h
